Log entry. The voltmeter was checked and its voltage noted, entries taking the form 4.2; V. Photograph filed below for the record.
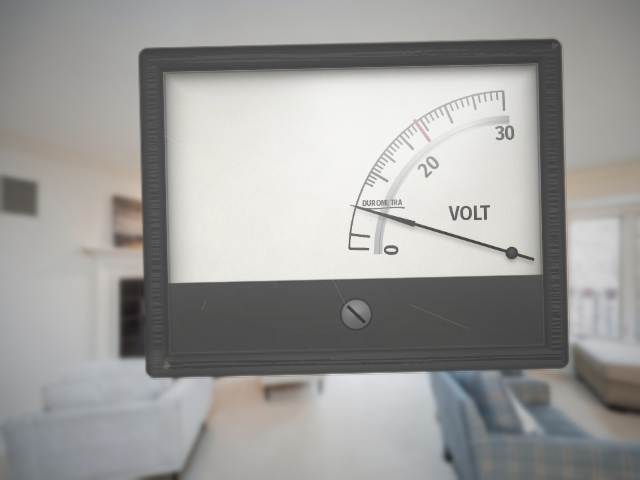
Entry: 10; V
